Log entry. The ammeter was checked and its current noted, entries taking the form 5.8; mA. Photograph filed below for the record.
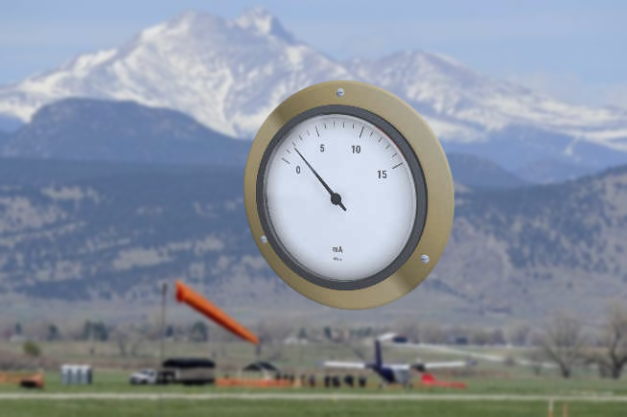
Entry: 2; mA
